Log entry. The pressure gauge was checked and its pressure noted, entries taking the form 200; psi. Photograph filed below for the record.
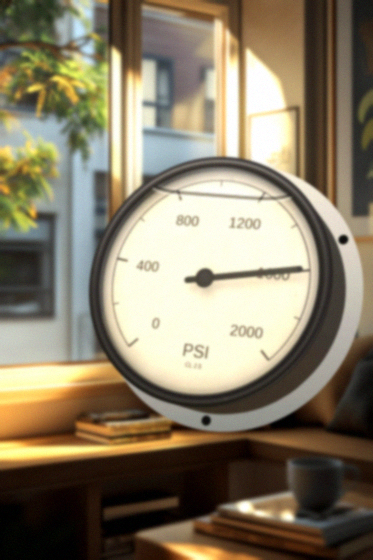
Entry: 1600; psi
